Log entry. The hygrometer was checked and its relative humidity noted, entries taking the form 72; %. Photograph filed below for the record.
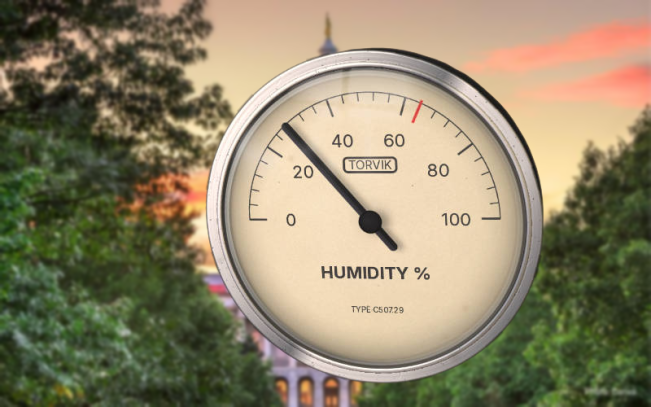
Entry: 28; %
